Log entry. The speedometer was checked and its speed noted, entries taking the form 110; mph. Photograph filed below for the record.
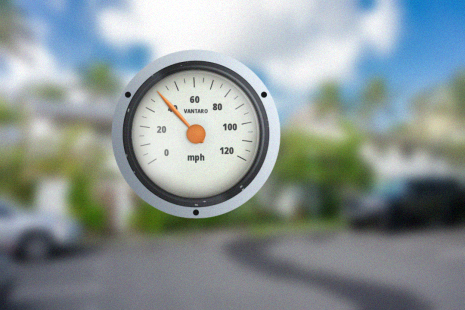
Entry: 40; mph
